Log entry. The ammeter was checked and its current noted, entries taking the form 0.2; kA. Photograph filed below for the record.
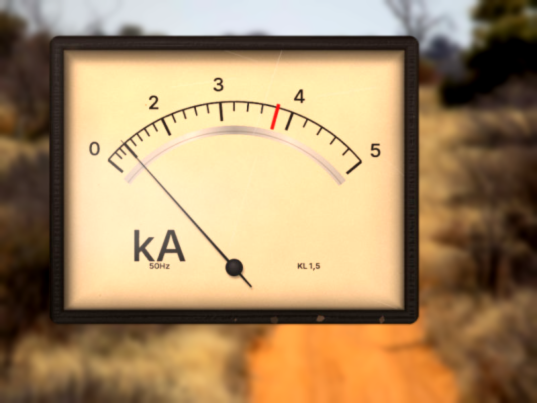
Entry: 1; kA
